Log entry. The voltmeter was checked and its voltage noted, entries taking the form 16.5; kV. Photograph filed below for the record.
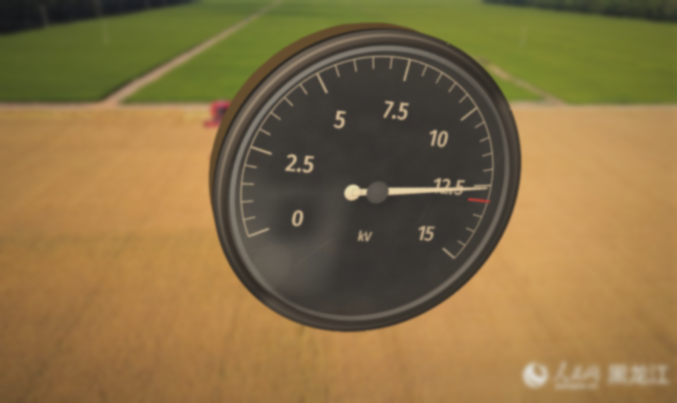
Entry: 12.5; kV
